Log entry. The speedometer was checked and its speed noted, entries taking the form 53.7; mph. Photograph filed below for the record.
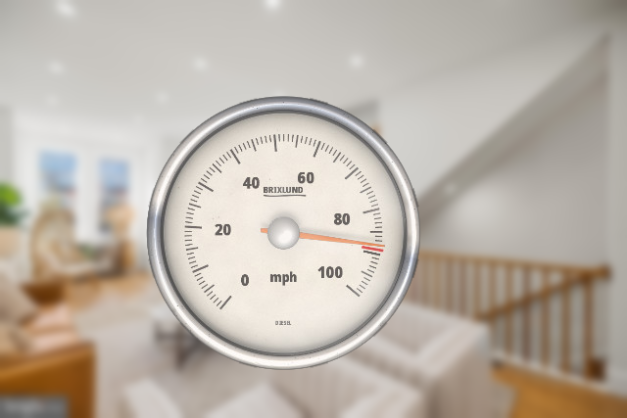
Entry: 88; mph
